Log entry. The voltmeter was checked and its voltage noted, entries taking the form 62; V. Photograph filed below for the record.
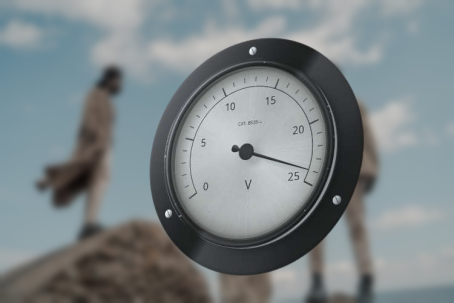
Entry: 24; V
